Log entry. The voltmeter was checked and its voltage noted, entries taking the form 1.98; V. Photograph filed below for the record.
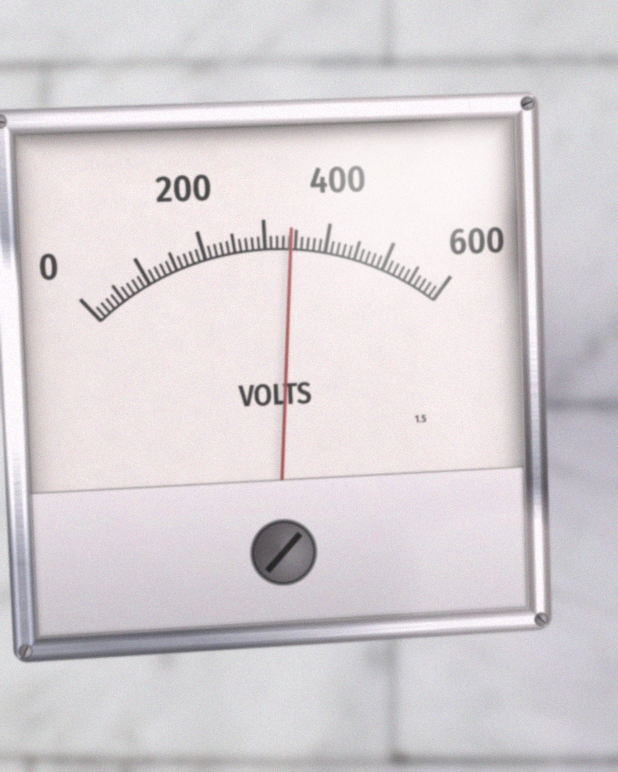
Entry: 340; V
